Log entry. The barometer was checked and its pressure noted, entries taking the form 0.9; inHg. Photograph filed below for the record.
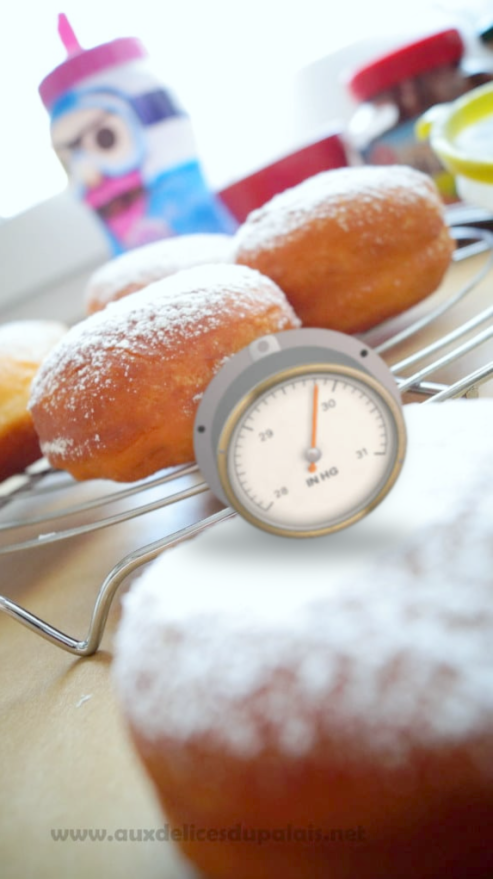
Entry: 29.8; inHg
